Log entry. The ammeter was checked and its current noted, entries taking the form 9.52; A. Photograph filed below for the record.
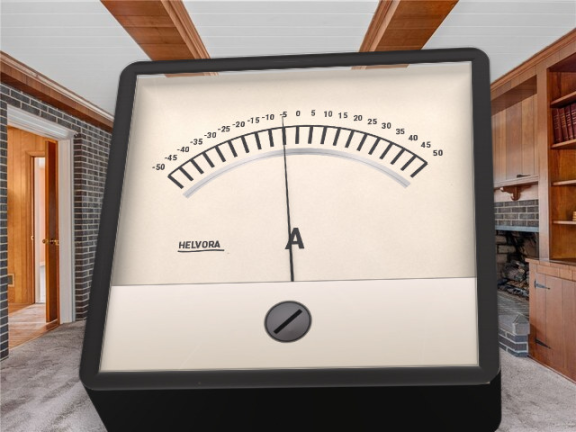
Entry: -5; A
